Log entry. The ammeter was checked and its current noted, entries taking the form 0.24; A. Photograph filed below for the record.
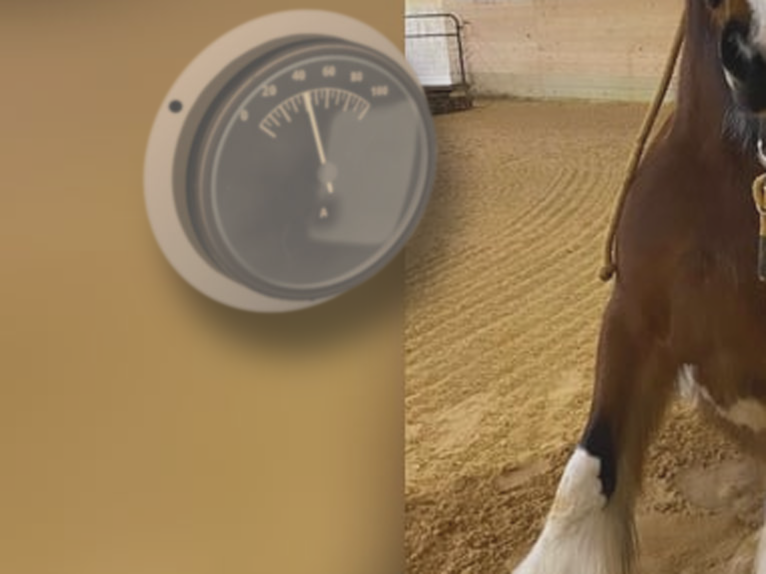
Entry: 40; A
